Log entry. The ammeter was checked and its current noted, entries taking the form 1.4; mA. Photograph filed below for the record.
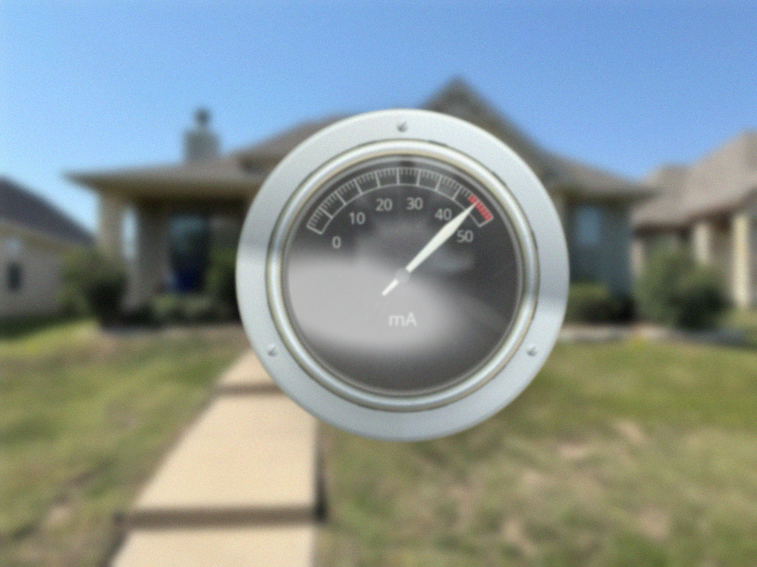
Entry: 45; mA
